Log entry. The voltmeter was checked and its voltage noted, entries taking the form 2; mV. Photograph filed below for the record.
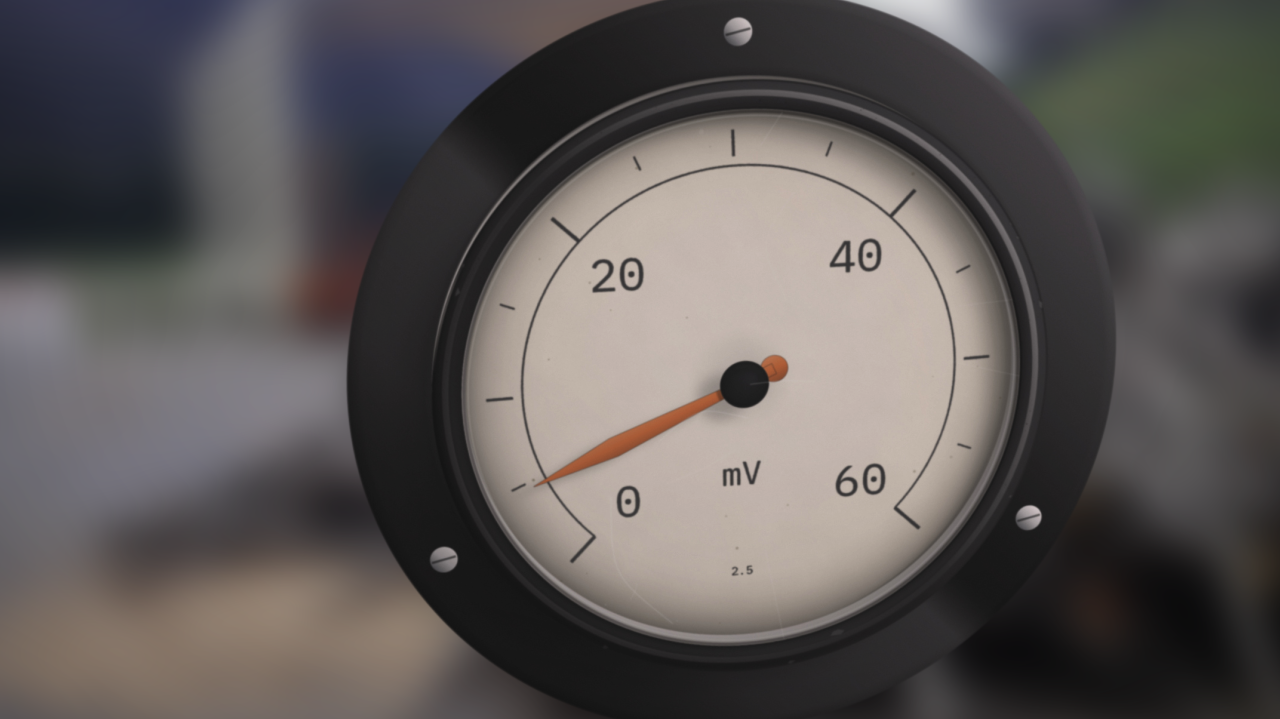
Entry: 5; mV
